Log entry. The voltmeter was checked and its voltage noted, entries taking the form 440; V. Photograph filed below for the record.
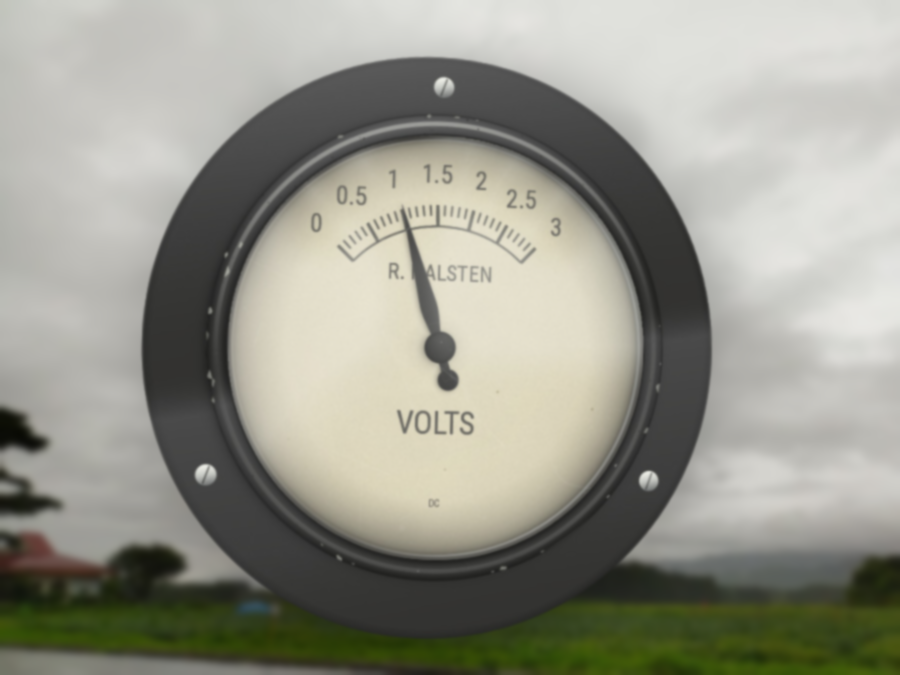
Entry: 1; V
